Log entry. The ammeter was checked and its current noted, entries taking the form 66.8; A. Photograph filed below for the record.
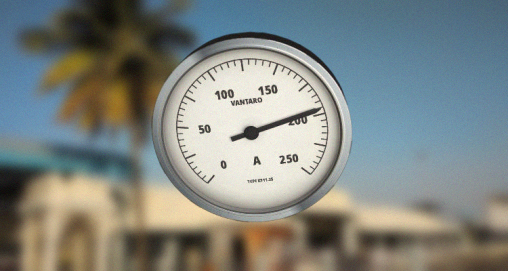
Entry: 195; A
